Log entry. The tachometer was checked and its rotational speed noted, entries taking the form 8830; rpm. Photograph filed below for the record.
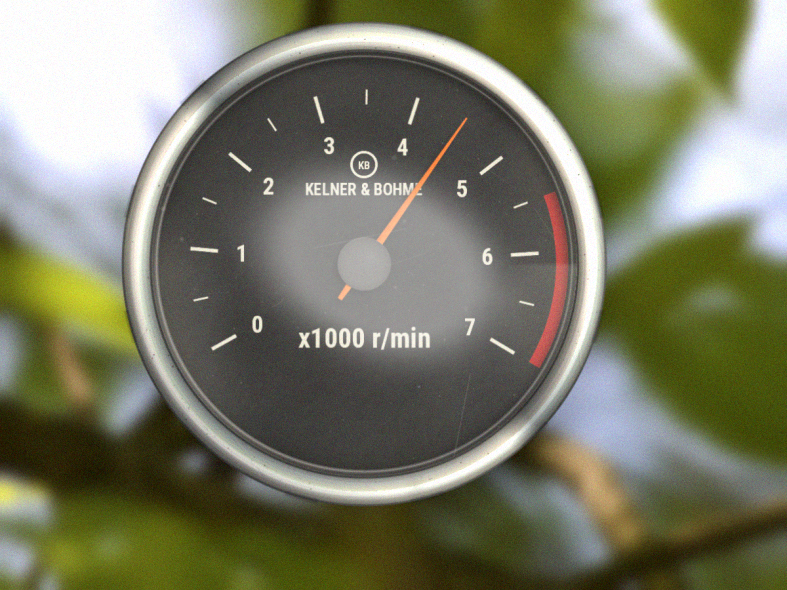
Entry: 4500; rpm
